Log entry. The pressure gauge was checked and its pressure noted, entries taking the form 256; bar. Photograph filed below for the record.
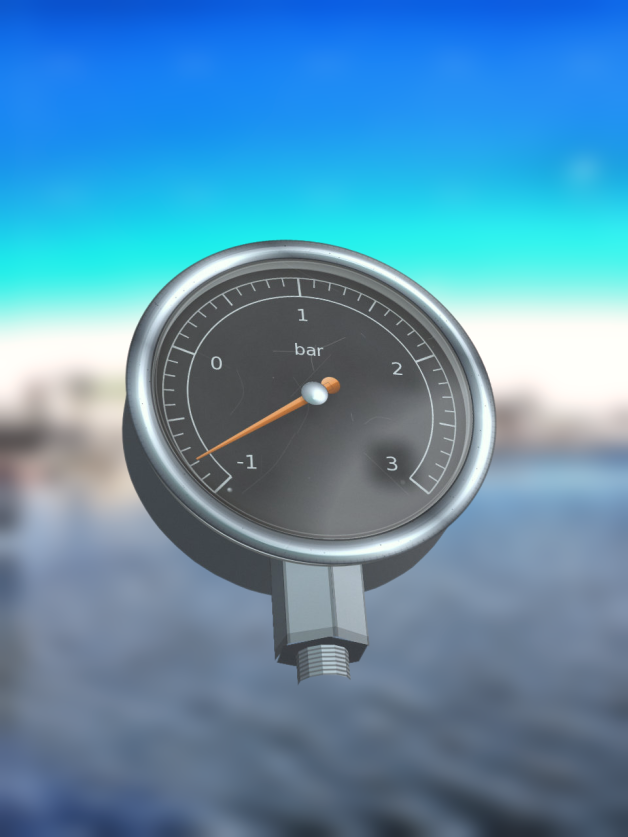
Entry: -0.8; bar
